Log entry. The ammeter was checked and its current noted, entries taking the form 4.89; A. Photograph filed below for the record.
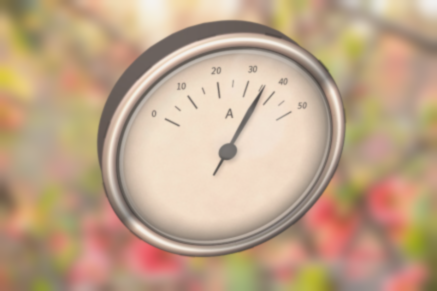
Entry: 35; A
